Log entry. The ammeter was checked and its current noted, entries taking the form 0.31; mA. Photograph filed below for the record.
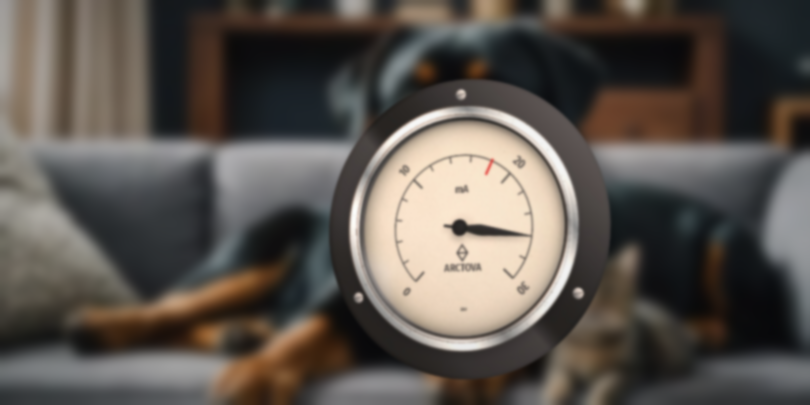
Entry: 26; mA
